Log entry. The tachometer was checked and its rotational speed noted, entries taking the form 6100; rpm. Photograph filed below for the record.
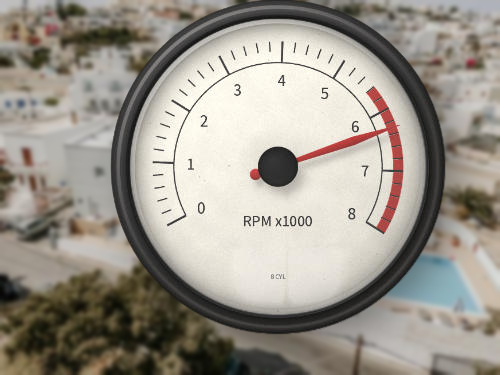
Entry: 6300; rpm
